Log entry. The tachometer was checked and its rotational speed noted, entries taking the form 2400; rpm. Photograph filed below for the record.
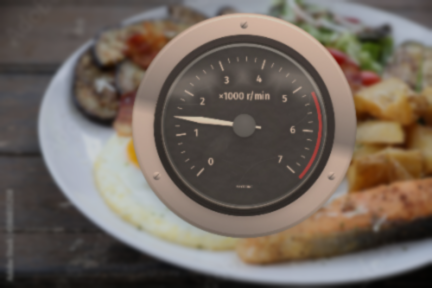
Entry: 1400; rpm
